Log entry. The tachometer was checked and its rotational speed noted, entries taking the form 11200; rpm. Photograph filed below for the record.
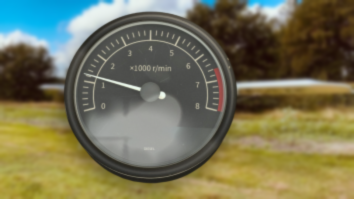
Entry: 1200; rpm
